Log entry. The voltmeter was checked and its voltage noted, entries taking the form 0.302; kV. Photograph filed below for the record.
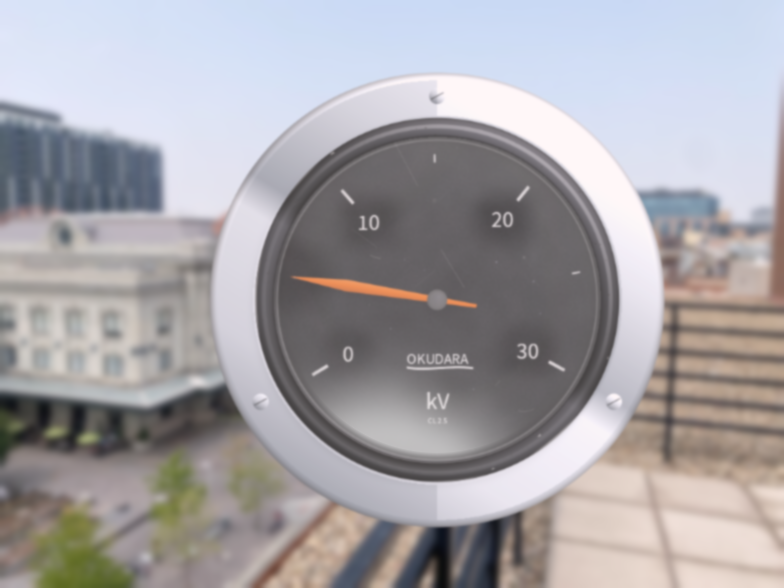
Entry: 5; kV
